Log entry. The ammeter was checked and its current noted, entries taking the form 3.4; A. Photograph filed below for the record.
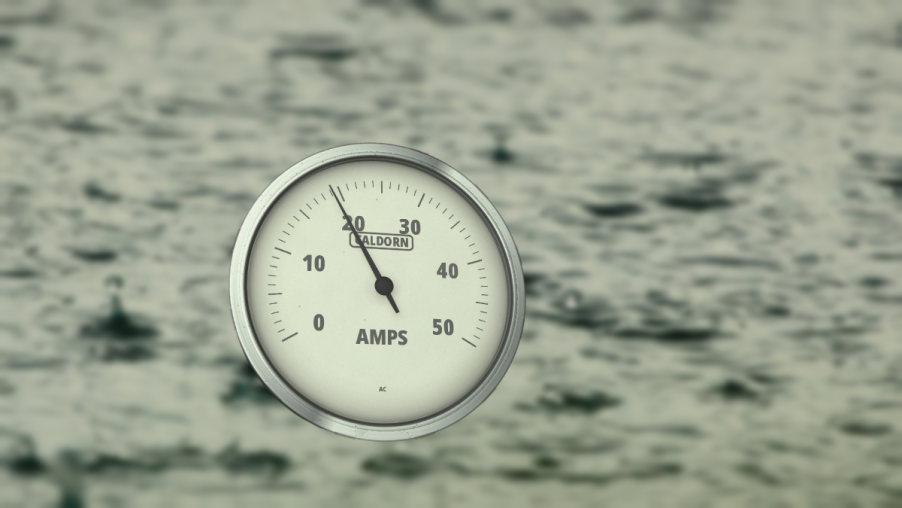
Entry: 19; A
